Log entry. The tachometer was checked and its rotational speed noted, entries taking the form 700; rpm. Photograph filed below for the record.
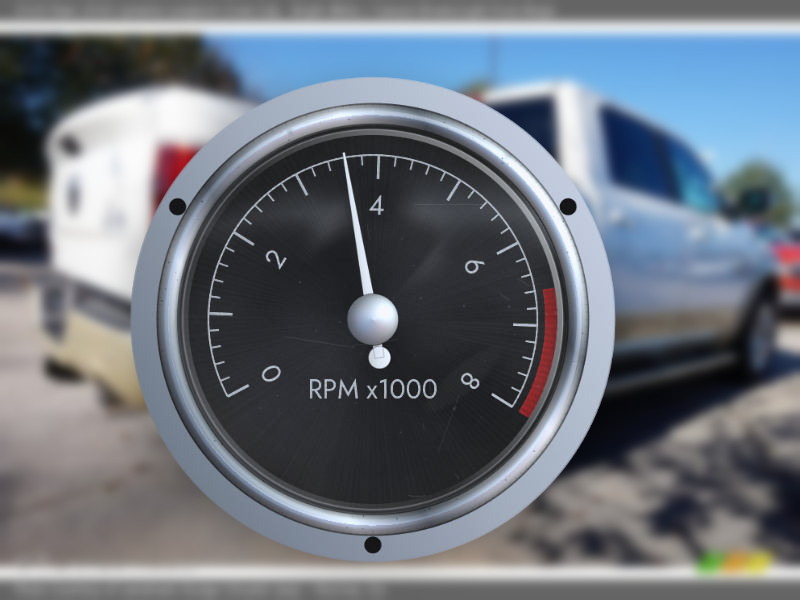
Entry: 3600; rpm
